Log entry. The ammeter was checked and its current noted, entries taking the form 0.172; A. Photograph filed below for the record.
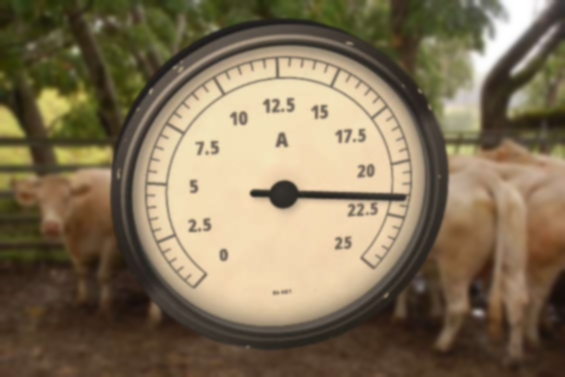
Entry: 21.5; A
